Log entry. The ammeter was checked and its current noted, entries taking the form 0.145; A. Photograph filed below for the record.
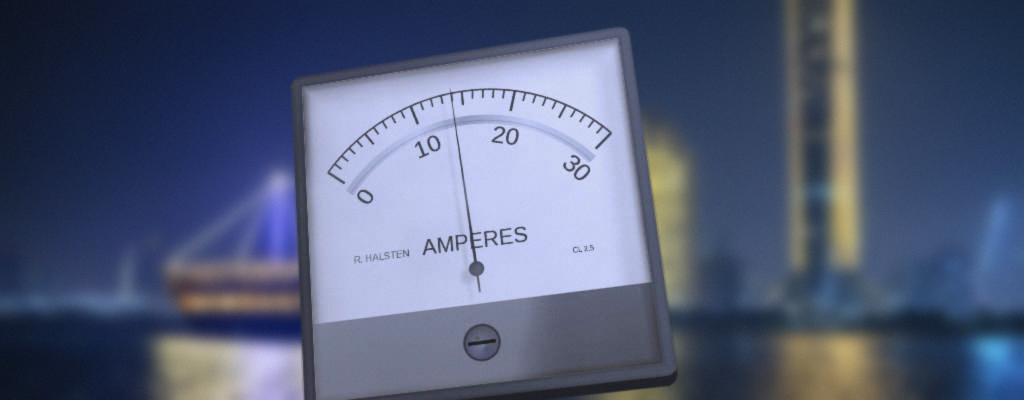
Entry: 14; A
